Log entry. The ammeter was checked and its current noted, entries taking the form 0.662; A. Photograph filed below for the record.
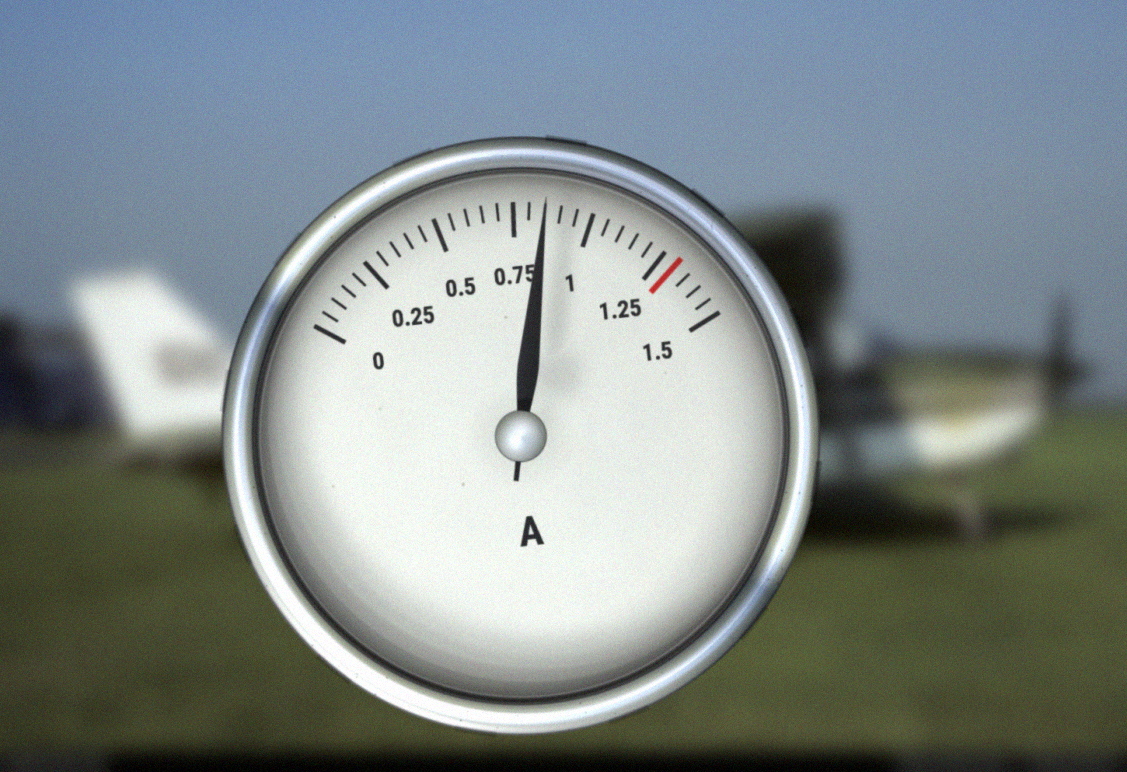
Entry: 0.85; A
